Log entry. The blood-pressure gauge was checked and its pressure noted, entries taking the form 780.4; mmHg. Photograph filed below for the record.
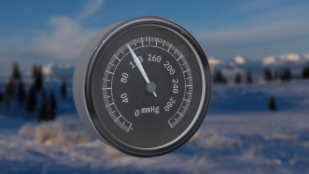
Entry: 120; mmHg
